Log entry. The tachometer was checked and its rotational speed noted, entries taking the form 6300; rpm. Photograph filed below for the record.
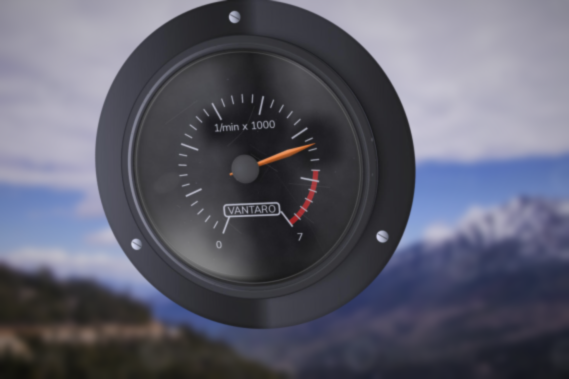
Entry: 5300; rpm
